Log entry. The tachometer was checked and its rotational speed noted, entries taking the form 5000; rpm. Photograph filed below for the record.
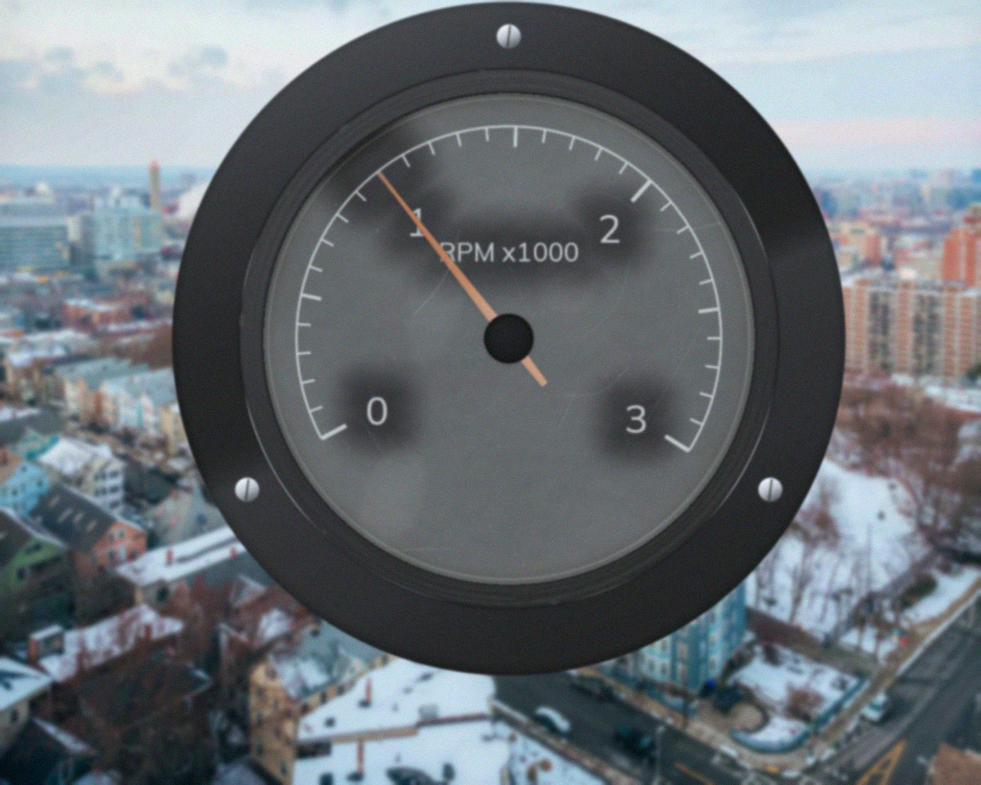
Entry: 1000; rpm
